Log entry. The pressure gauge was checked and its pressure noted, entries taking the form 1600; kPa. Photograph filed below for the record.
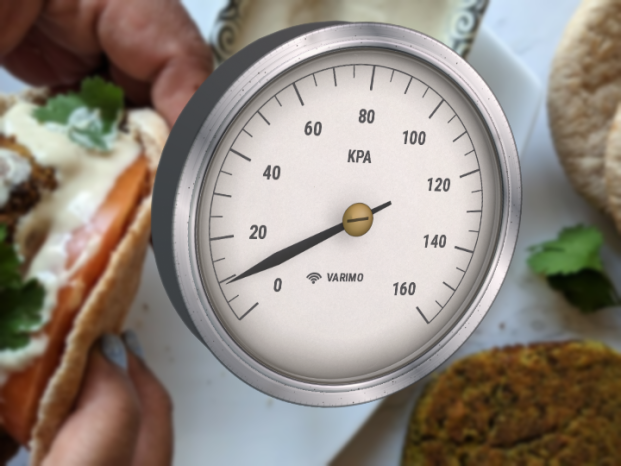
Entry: 10; kPa
